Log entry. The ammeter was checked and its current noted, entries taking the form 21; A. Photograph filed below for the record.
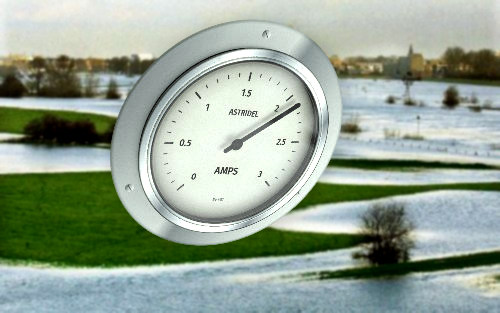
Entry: 2.1; A
